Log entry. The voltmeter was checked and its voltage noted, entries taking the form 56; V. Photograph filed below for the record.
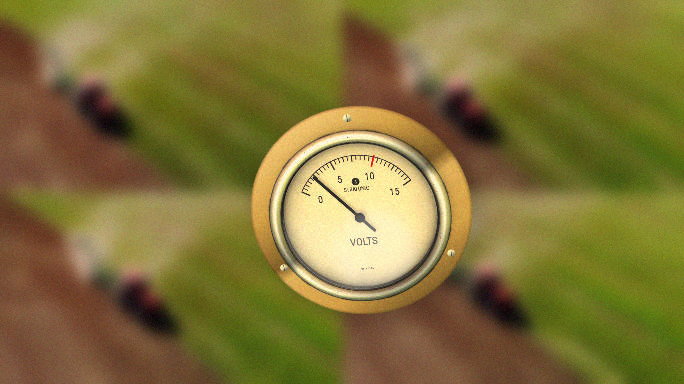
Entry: 2.5; V
